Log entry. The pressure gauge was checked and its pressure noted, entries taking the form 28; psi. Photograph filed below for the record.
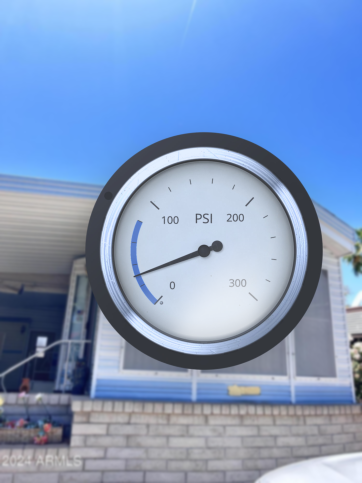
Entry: 30; psi
